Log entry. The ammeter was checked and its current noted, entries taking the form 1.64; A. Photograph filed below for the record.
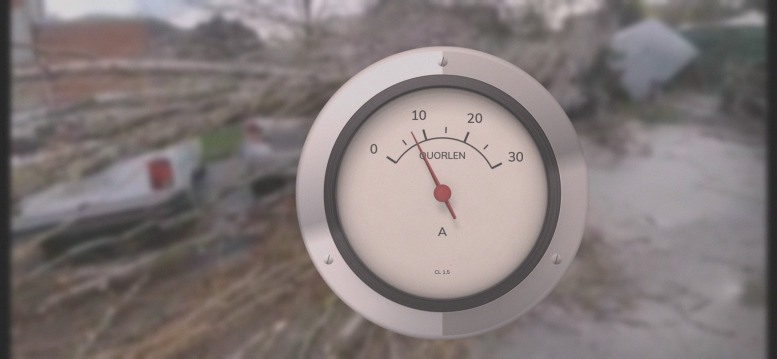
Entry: 7.5; A
